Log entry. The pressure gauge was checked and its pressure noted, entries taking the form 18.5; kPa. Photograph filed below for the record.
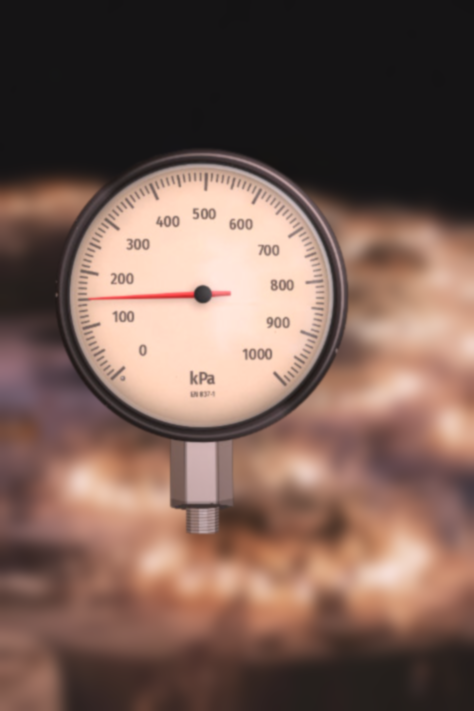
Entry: 150; kPa
